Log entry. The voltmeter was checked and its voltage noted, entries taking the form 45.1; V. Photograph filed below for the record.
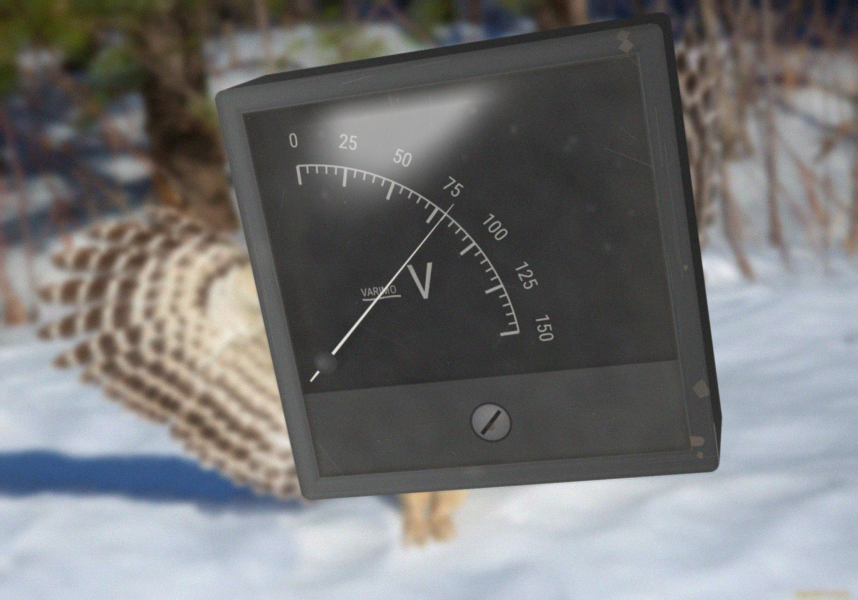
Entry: 80; V
